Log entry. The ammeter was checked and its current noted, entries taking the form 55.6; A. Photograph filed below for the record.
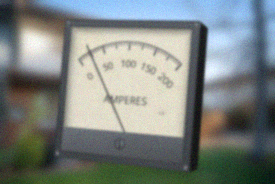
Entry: 25; A
